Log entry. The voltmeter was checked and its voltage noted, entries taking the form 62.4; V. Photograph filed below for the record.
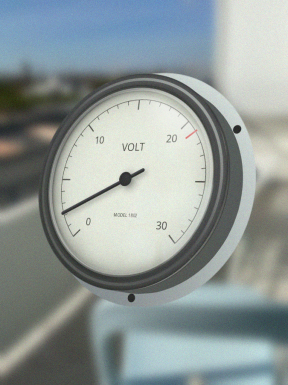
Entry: 2; V
